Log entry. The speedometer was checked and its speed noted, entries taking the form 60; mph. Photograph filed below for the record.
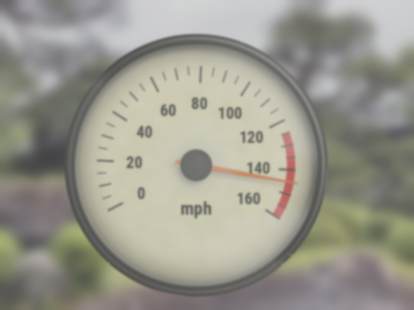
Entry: 145; mph
